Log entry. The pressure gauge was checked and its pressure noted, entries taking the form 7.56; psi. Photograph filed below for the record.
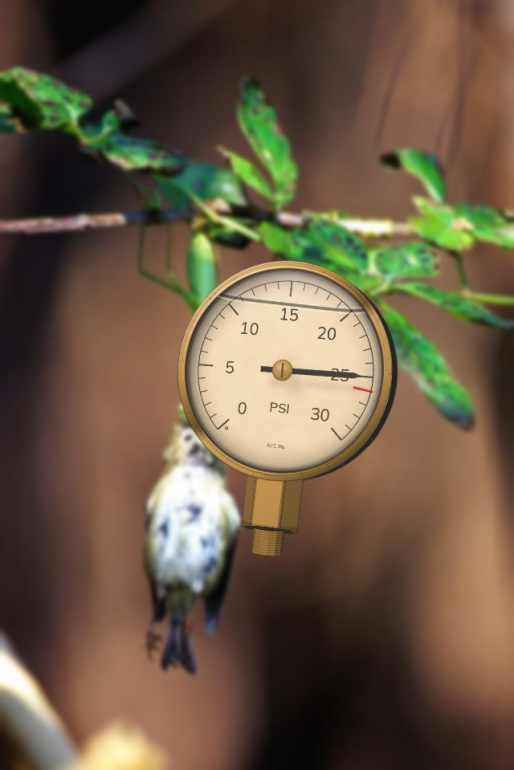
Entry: 25; psi
